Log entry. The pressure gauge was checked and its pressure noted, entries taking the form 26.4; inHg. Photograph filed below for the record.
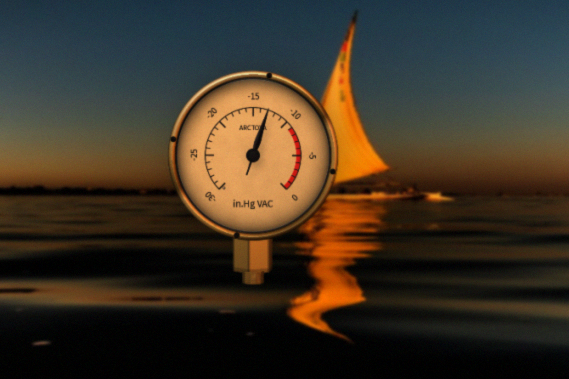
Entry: -13; inHg
